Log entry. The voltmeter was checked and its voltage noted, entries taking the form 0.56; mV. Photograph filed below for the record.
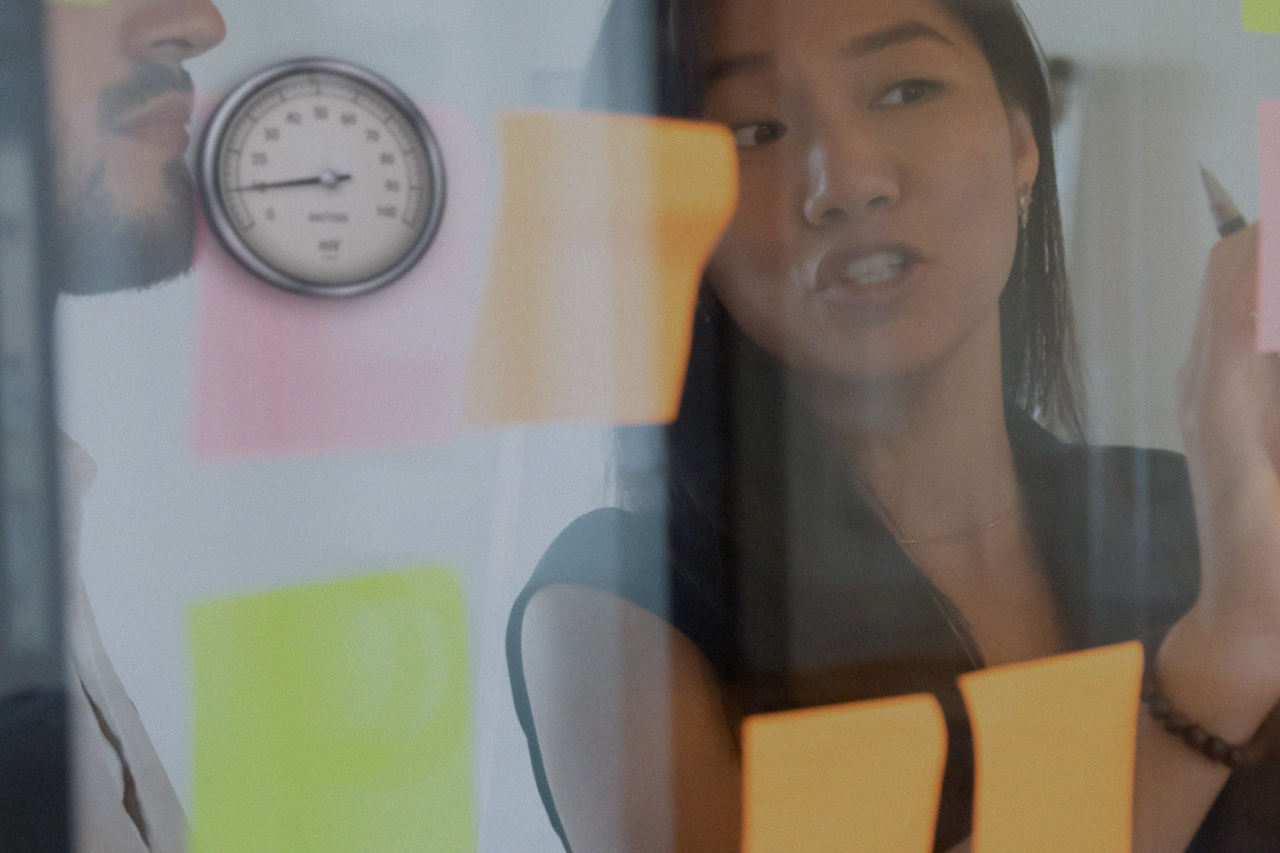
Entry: 10; mV
